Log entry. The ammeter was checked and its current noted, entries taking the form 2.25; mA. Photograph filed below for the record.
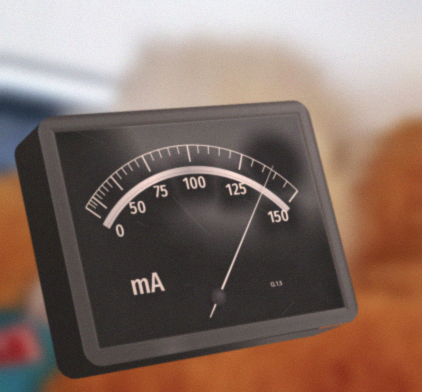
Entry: 137.5; mA
